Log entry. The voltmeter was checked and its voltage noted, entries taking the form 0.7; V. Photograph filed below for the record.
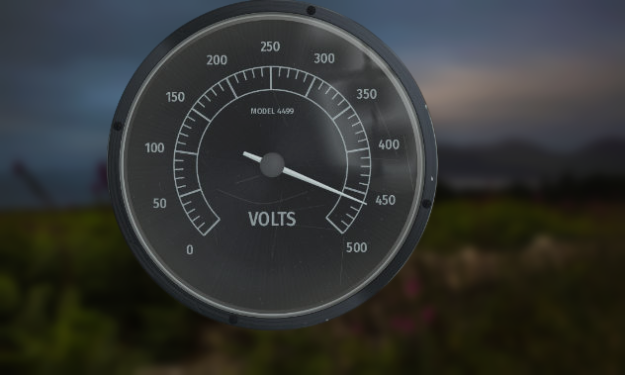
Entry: 460; V
